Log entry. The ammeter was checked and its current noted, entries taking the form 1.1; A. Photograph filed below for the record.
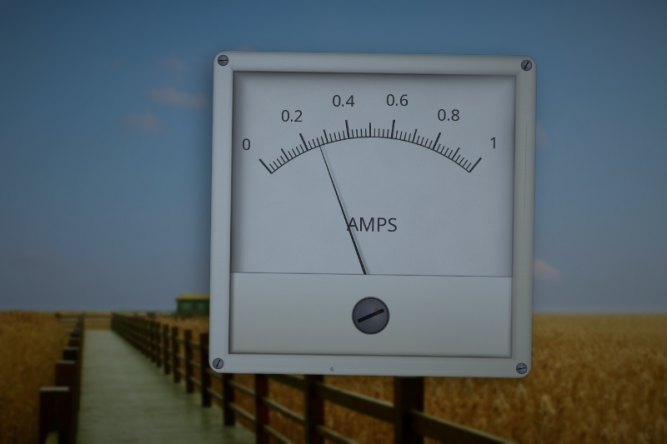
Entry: 0.26; A
